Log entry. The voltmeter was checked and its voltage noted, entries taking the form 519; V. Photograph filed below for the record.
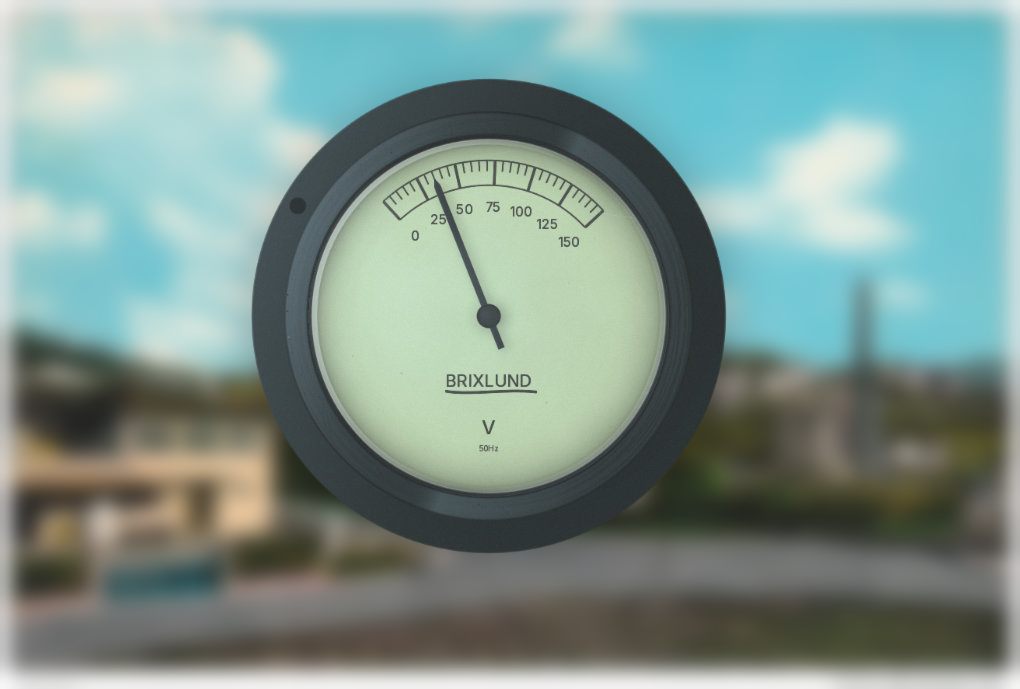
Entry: 35; V
